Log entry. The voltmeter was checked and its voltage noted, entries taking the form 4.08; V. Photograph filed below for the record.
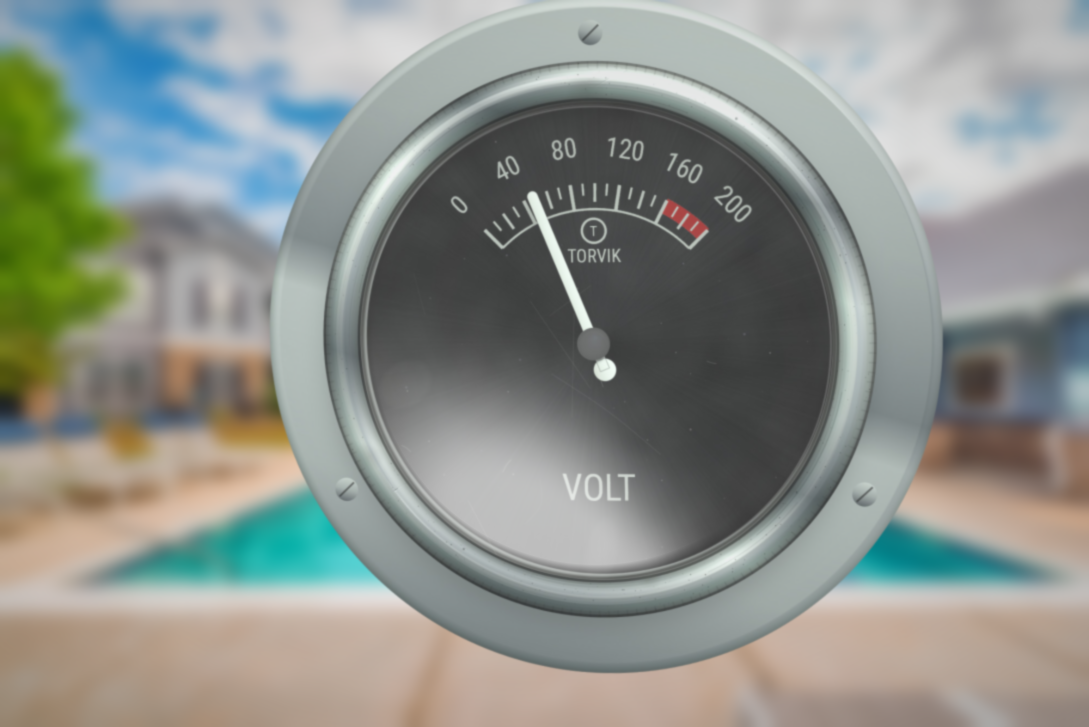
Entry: 50; V
